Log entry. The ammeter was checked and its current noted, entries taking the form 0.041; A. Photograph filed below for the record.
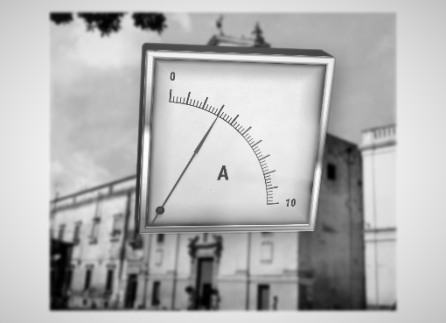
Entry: 3; A
